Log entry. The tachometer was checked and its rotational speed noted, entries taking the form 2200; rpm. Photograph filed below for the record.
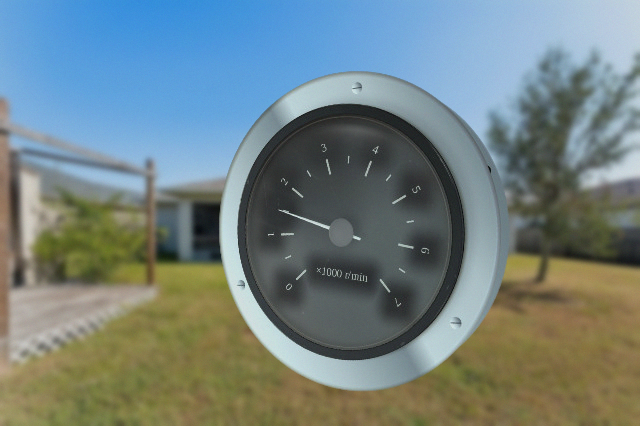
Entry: 1500; rpm
